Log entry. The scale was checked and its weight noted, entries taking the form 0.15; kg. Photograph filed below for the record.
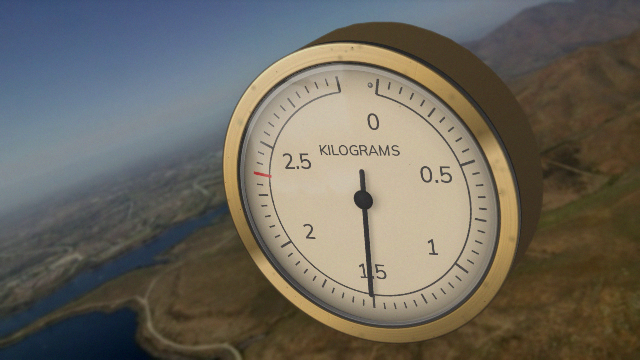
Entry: 1.5; kg
